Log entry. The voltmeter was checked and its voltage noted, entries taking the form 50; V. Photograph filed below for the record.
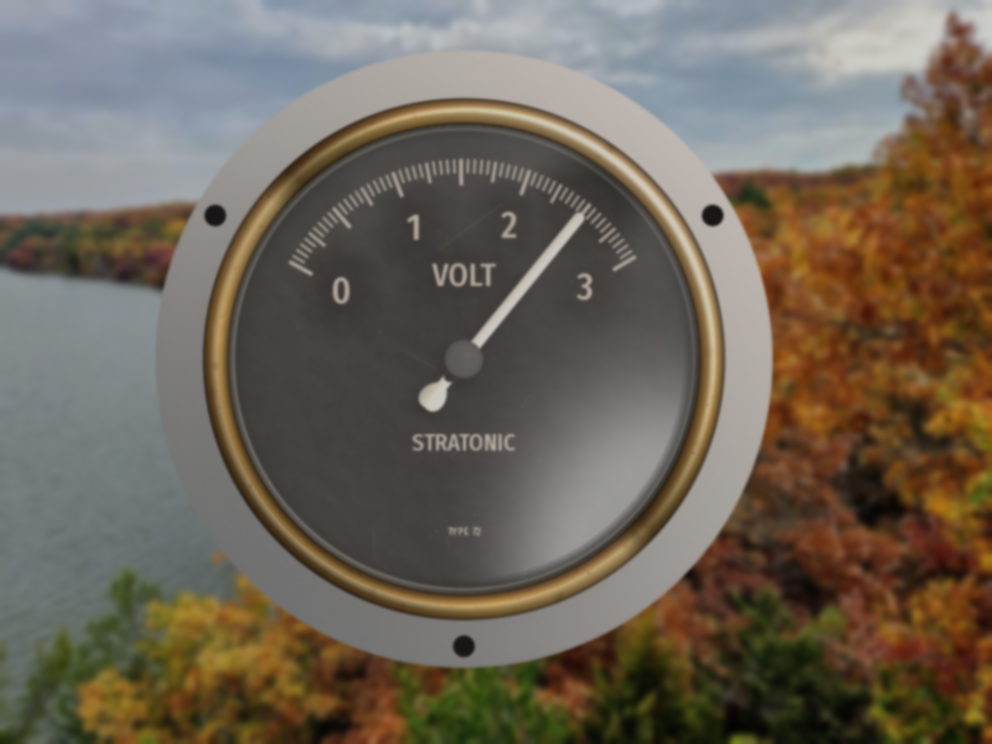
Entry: 2.5; V
